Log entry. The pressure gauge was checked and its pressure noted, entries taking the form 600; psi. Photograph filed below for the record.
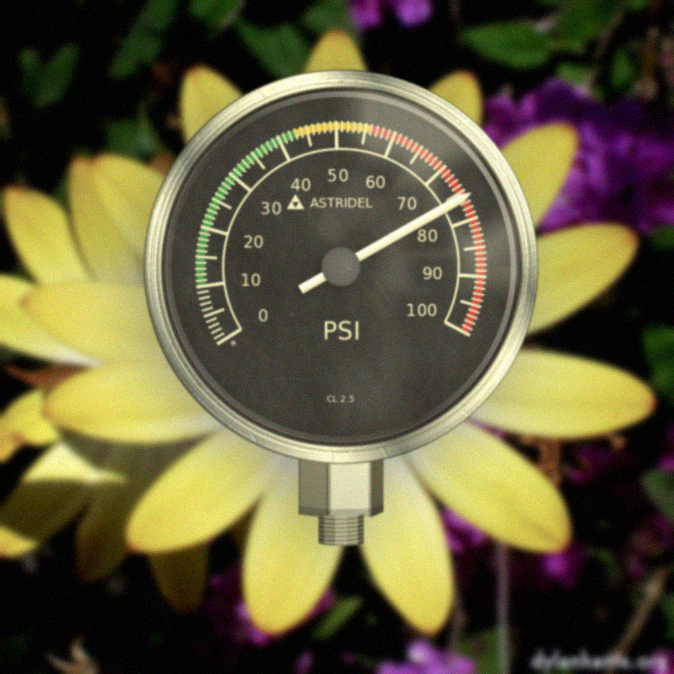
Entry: 76; psi
